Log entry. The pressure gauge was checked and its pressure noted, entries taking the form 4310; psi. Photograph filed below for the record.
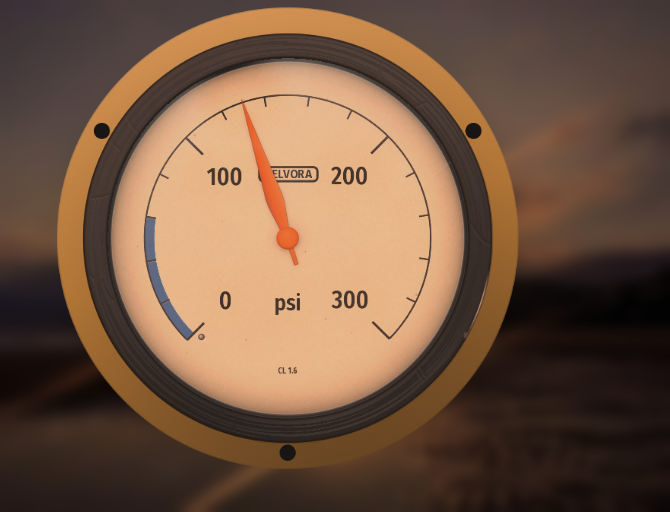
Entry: 130; psi
